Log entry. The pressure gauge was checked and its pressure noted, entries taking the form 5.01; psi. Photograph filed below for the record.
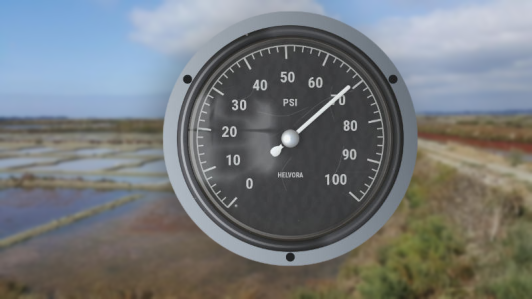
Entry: 69; psi
